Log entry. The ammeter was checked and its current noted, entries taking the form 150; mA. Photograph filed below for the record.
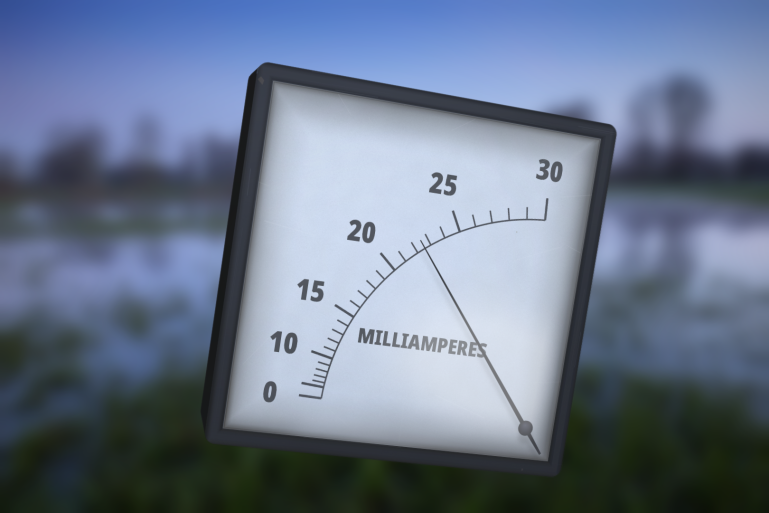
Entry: 22.5; mA
